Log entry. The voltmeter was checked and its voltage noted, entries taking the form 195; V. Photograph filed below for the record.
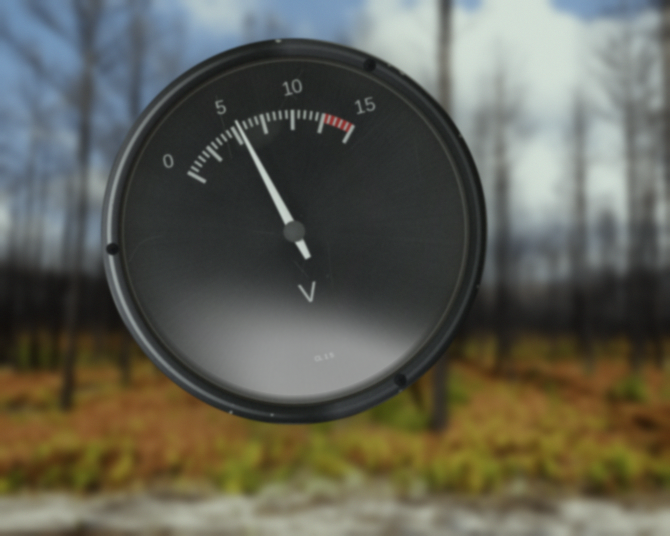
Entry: 5.5; V
